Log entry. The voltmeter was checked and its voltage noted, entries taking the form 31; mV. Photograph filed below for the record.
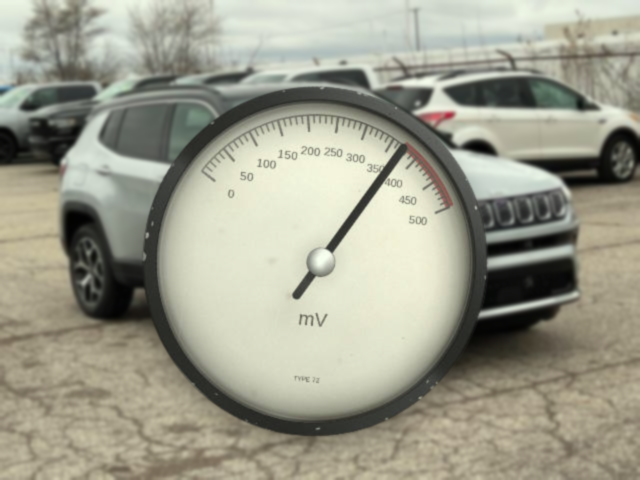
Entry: 370; mV
